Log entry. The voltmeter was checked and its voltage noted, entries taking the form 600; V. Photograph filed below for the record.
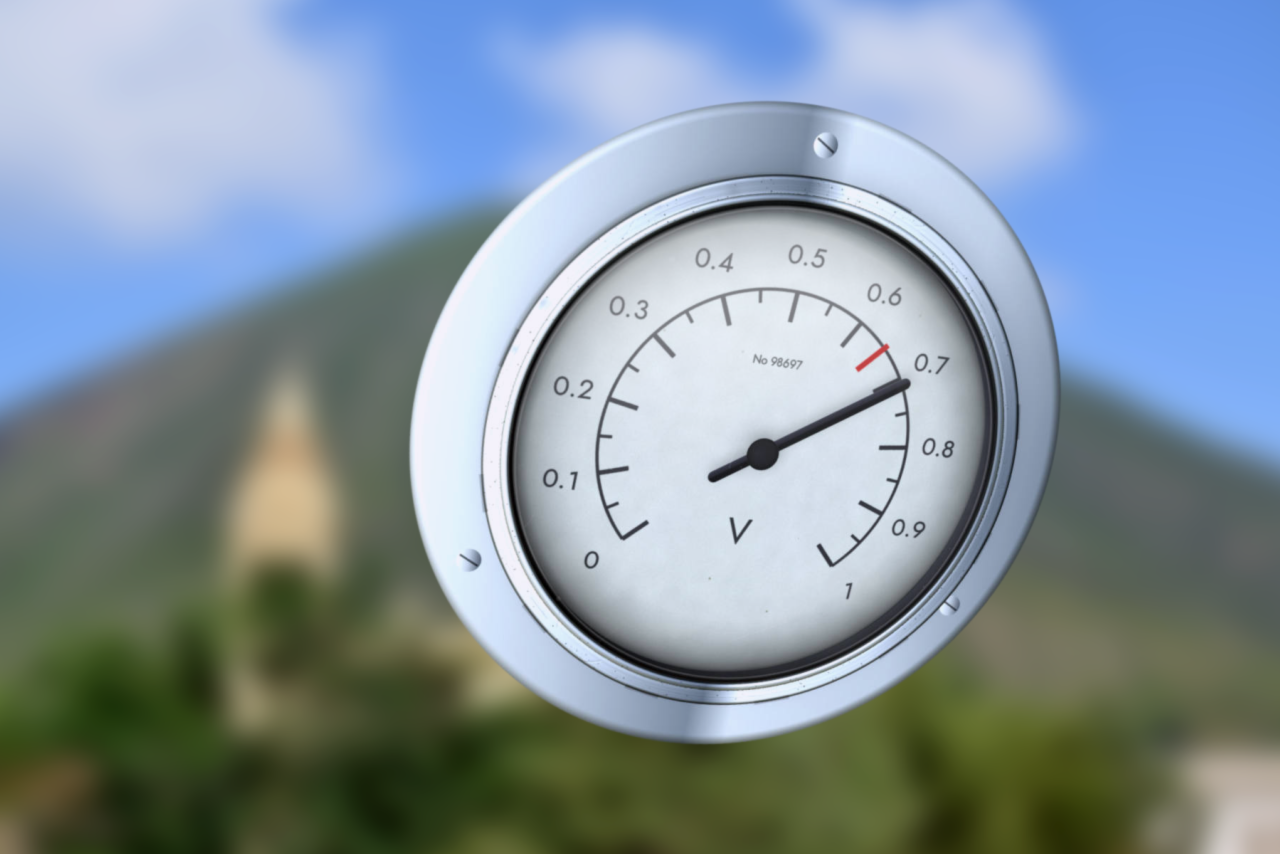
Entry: 0.7; V
